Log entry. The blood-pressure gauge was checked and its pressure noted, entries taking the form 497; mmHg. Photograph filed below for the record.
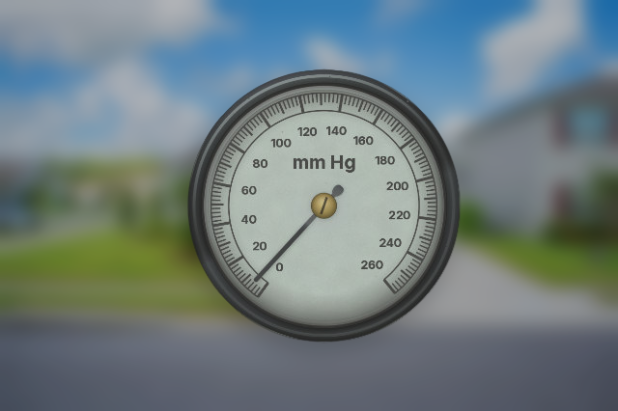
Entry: 6; mmHg
